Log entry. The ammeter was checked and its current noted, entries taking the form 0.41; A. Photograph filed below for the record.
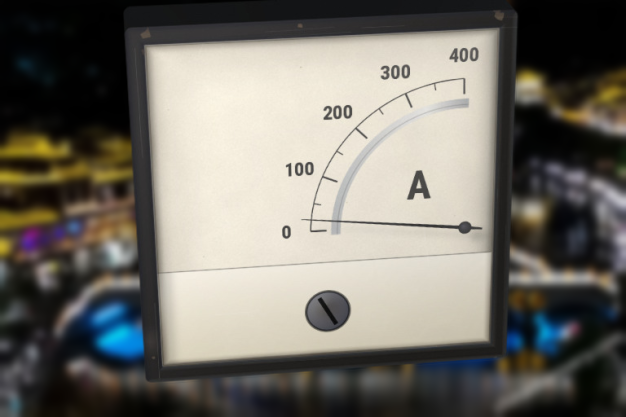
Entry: 25; A
